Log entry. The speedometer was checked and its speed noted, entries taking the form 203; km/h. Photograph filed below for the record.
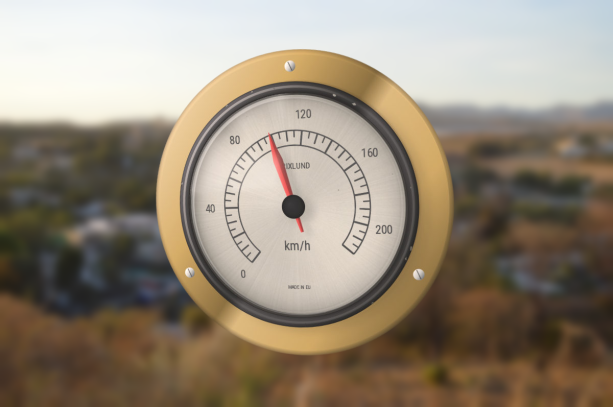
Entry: 100; km/h
